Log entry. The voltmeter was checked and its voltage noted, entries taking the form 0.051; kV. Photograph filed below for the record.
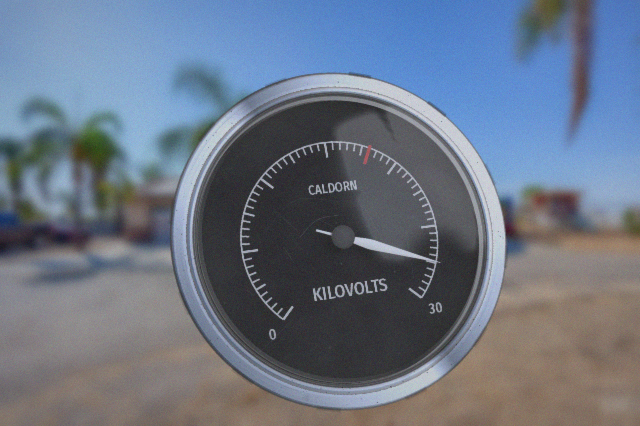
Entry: 27.5; kV
